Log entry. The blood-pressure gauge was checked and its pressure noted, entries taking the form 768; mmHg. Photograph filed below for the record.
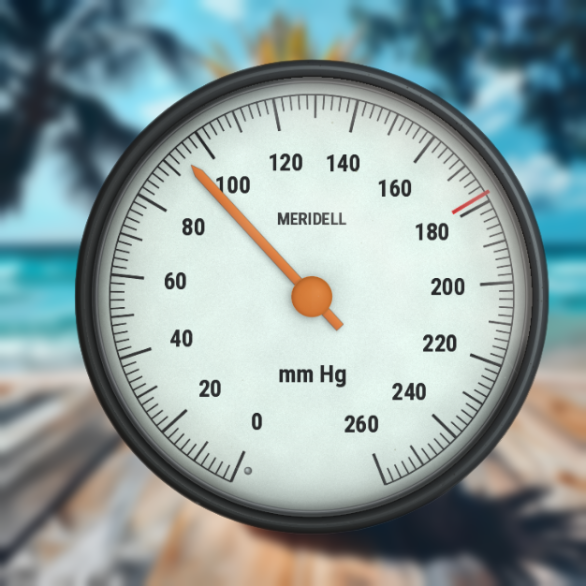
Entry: 94; mmHg
